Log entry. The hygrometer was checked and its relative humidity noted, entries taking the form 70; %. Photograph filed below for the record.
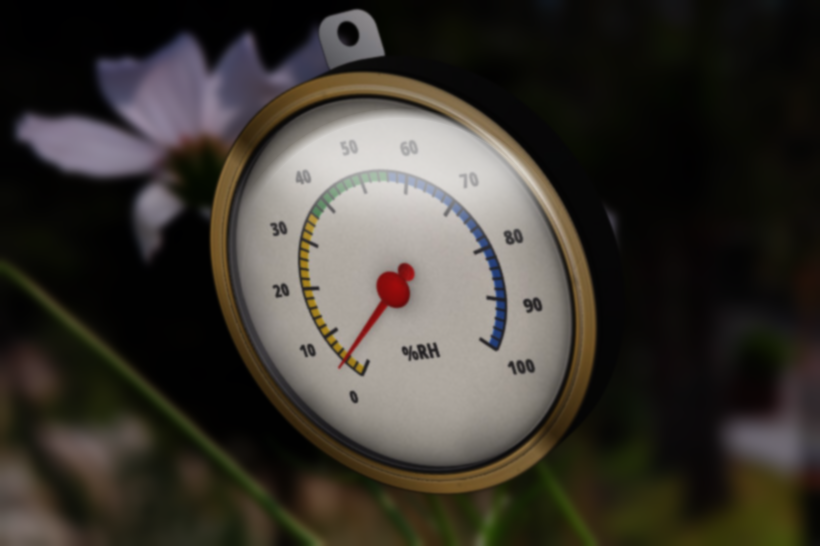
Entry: 4; %
